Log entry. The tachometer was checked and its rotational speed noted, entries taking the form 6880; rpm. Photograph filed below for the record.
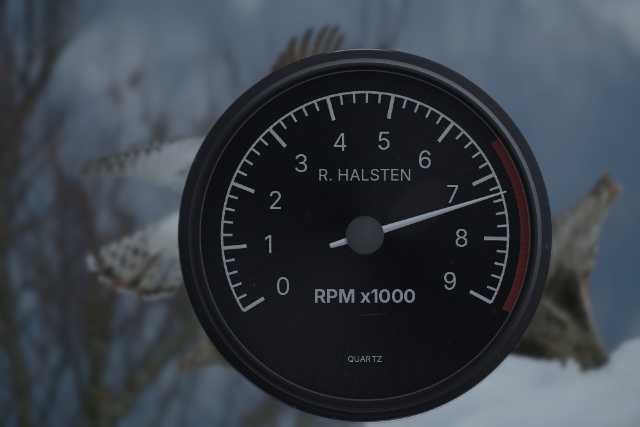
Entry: 7300; rpm
